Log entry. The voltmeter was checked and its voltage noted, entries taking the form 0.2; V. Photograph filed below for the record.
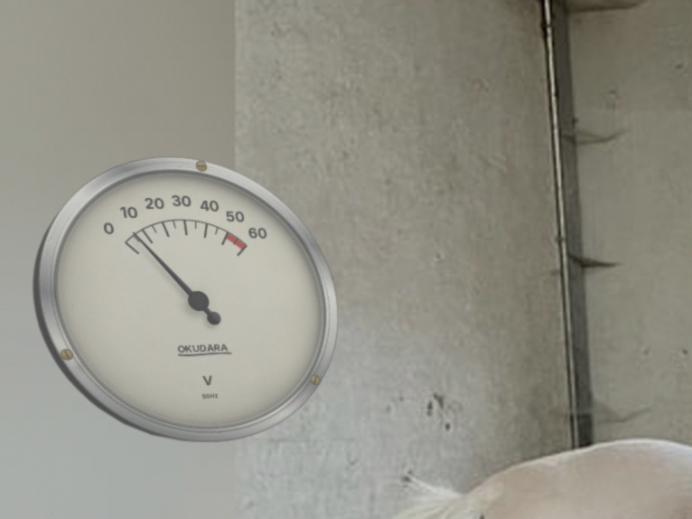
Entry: 5; V
